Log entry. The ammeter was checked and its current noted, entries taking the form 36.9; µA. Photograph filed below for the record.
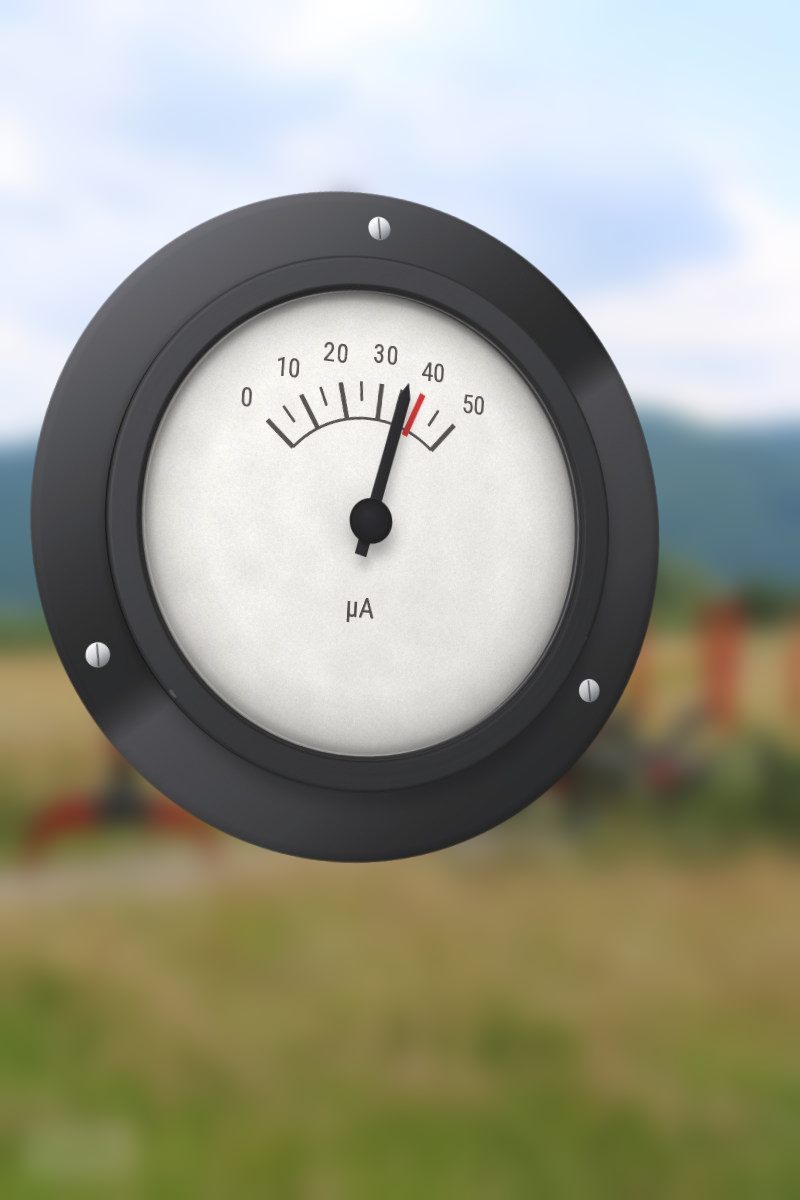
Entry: 35; µA
